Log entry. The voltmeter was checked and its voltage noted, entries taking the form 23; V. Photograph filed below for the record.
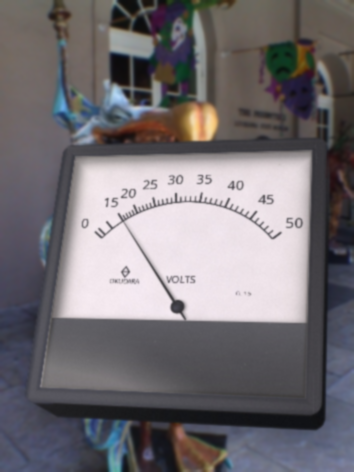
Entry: 15; V
